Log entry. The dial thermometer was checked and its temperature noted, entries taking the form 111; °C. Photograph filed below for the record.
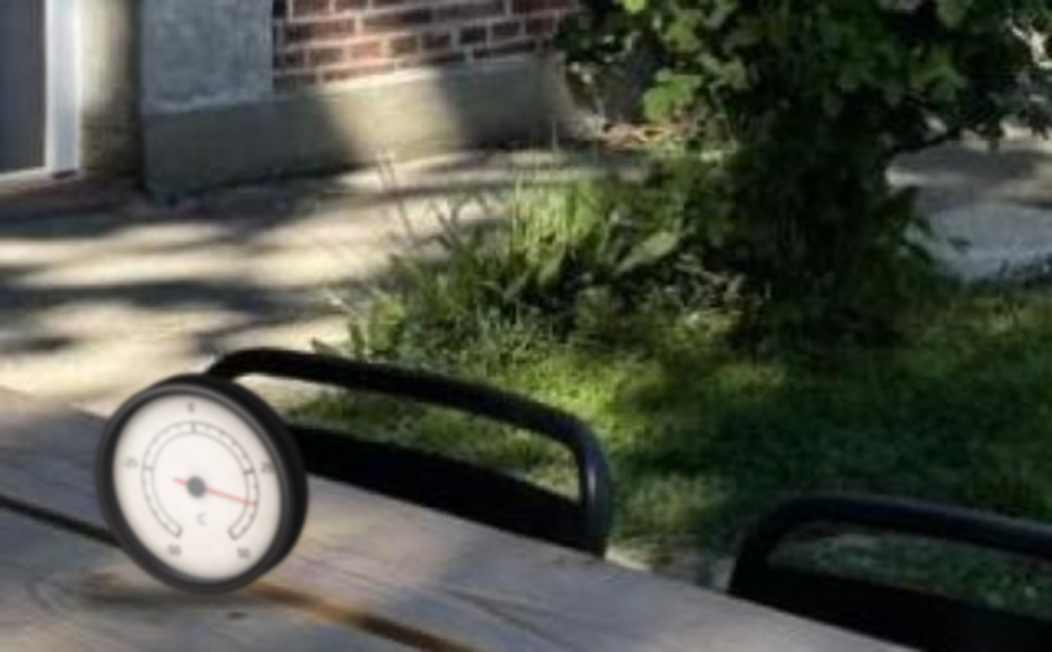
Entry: 35; °C
